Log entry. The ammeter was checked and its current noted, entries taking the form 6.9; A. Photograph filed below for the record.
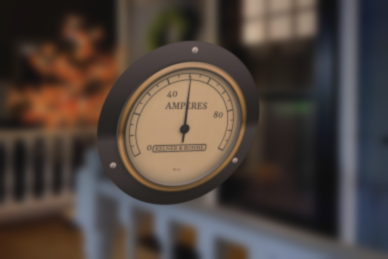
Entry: 50; A
